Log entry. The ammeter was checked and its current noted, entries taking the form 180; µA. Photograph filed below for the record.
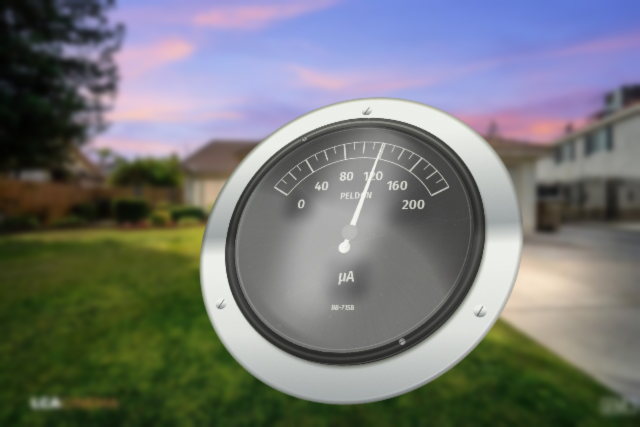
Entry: 120; µA
